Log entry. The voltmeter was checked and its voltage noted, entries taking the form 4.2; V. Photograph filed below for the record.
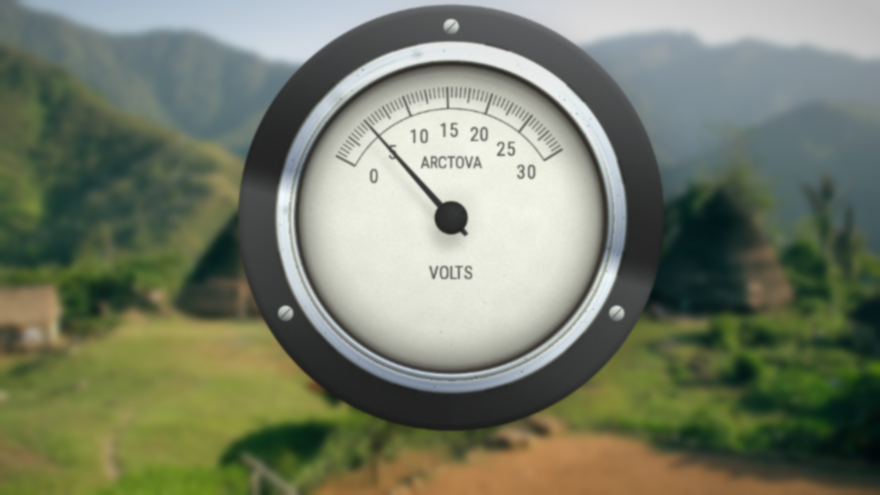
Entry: 5; V
